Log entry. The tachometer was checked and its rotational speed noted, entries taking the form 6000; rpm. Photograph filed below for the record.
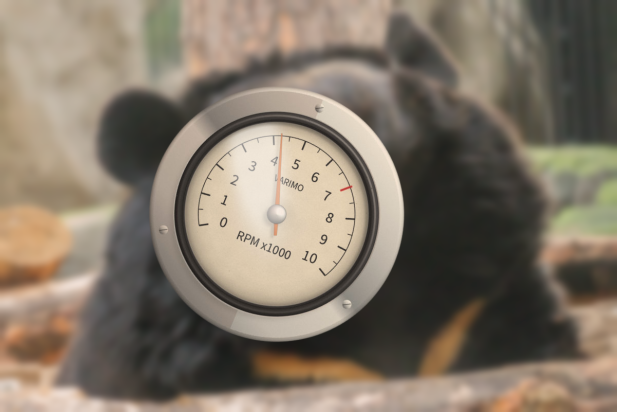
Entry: 4250; rpm
